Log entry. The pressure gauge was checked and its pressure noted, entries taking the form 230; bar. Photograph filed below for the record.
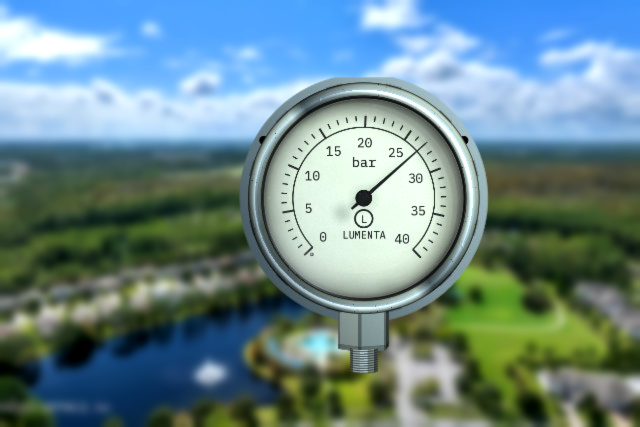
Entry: 27; bar
